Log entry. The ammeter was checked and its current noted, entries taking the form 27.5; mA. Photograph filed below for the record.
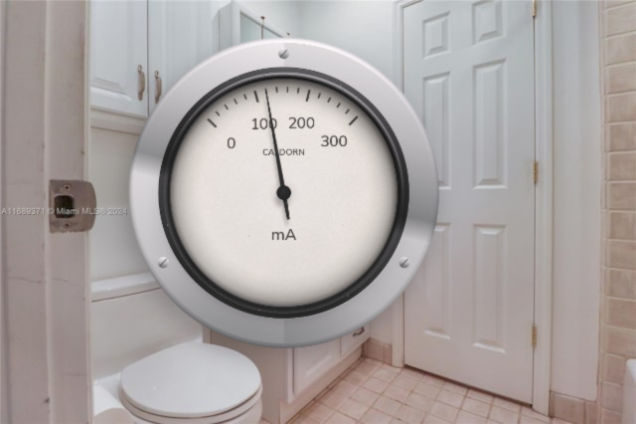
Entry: 120; mA
